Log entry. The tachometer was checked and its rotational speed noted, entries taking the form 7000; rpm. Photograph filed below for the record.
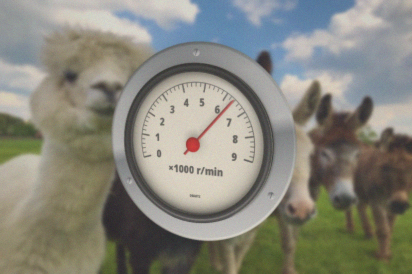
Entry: 6400; rpm
